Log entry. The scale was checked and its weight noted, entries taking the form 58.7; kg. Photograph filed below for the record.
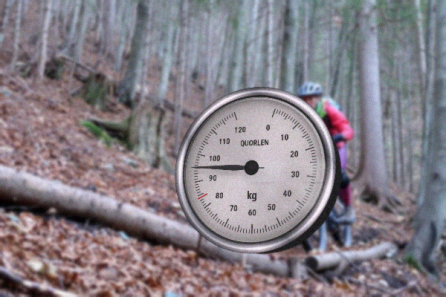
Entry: 95; kg
